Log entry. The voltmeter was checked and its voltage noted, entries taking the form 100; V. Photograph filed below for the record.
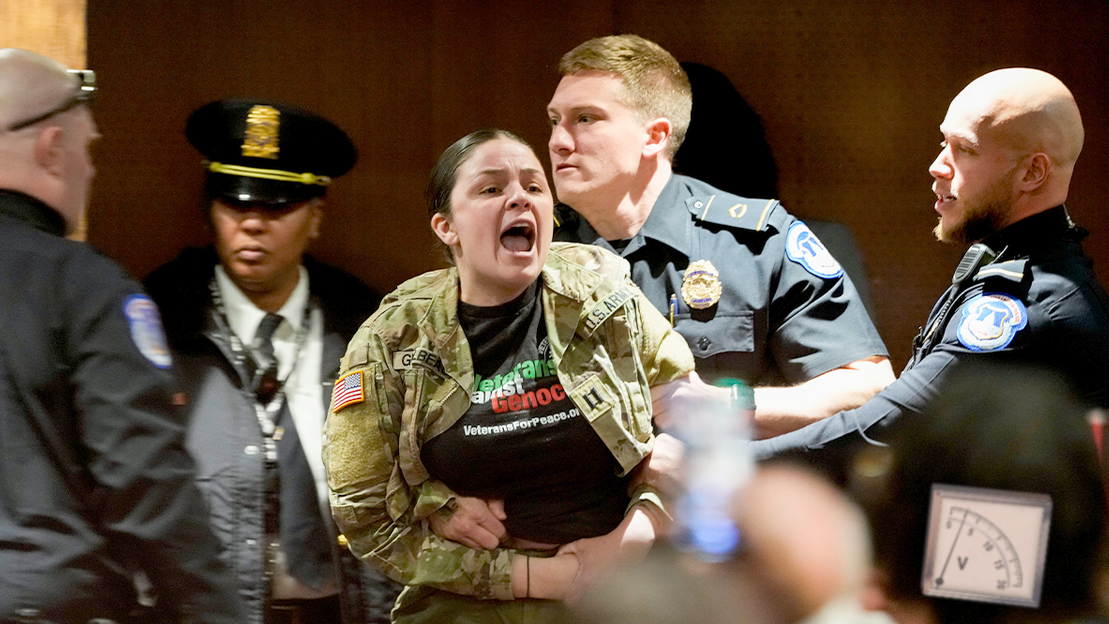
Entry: 2.5; V
